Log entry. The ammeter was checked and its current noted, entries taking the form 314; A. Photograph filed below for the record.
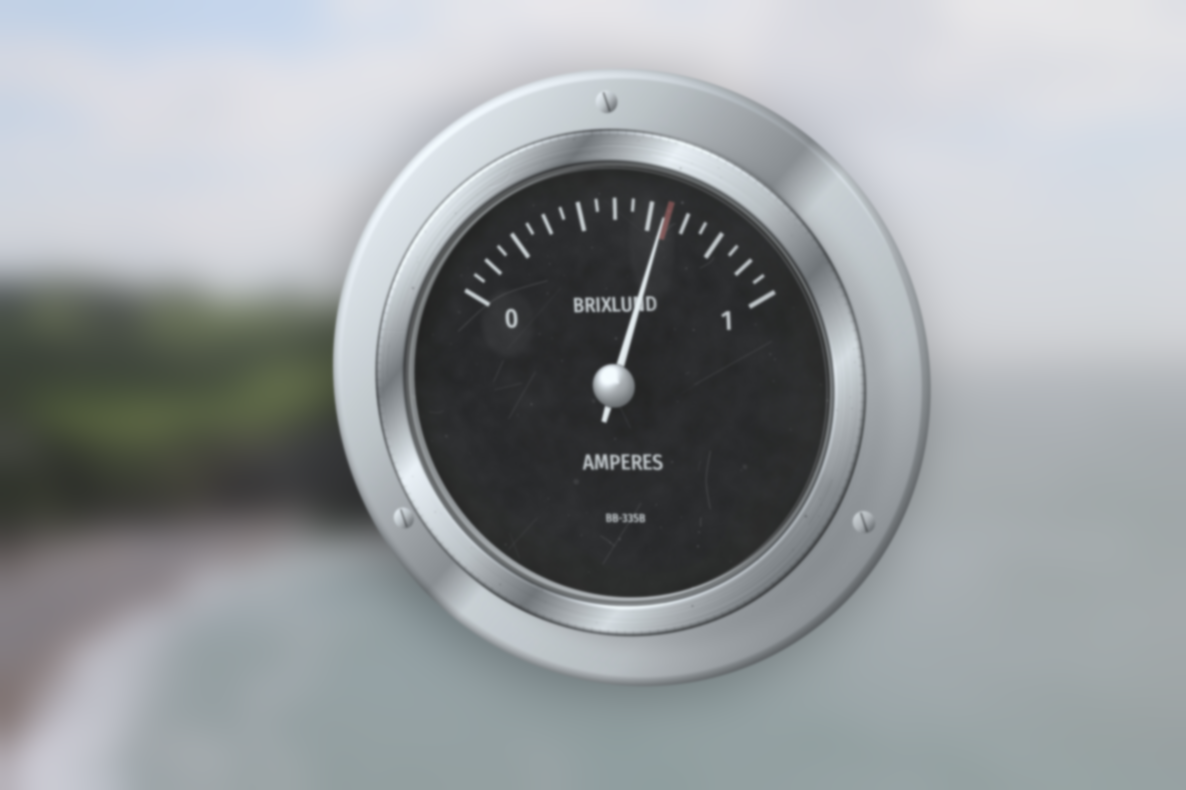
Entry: 0.65; A
